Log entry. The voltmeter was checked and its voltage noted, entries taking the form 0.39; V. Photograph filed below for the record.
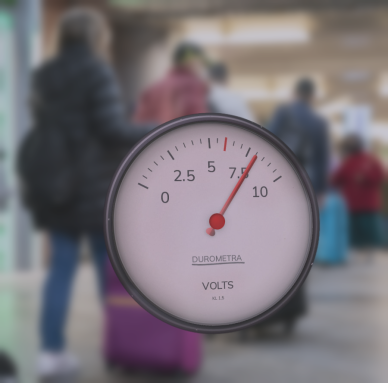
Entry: 8; V
